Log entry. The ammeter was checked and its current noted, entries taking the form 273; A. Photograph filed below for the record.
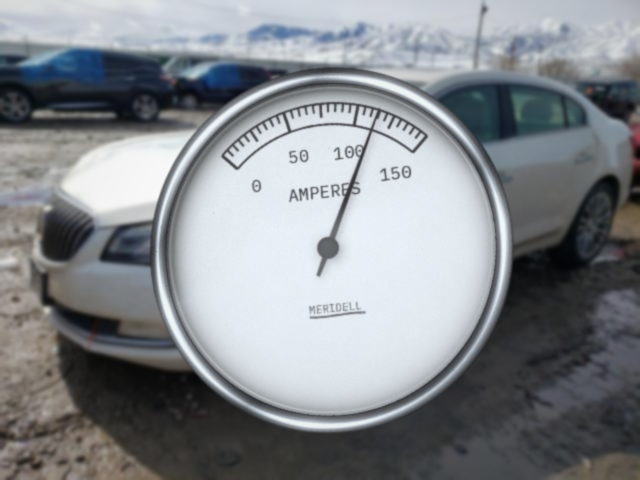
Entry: 115; A
